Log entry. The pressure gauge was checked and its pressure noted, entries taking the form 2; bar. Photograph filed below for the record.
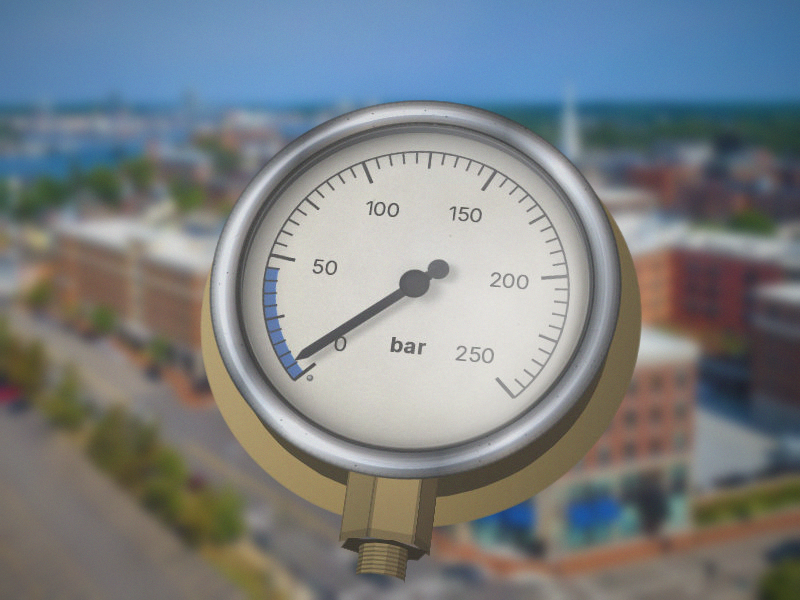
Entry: 5; bar
